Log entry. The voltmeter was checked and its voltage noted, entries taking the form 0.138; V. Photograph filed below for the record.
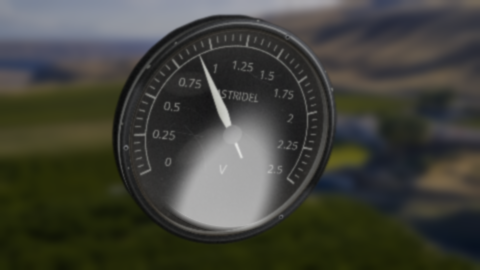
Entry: 0.9; V
